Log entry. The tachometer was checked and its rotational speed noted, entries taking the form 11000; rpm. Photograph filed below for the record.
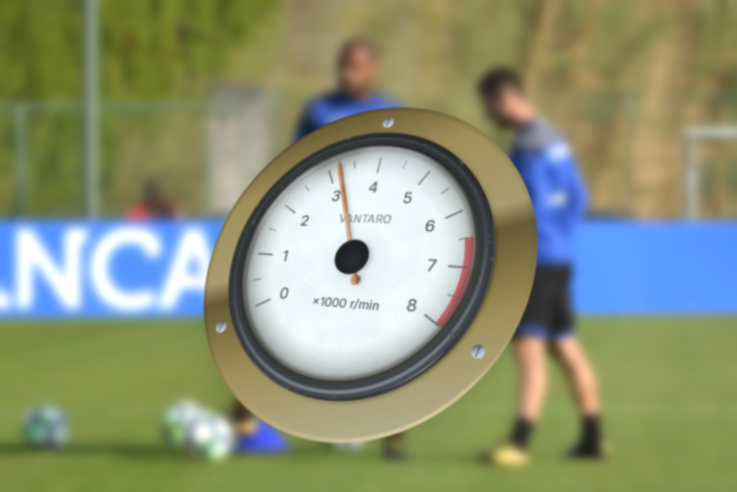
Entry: 3250; rpm
